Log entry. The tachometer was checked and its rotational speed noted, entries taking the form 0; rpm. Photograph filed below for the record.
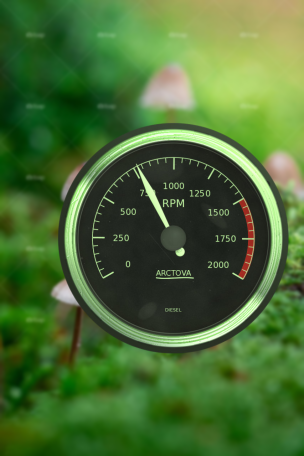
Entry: 775; rpm
